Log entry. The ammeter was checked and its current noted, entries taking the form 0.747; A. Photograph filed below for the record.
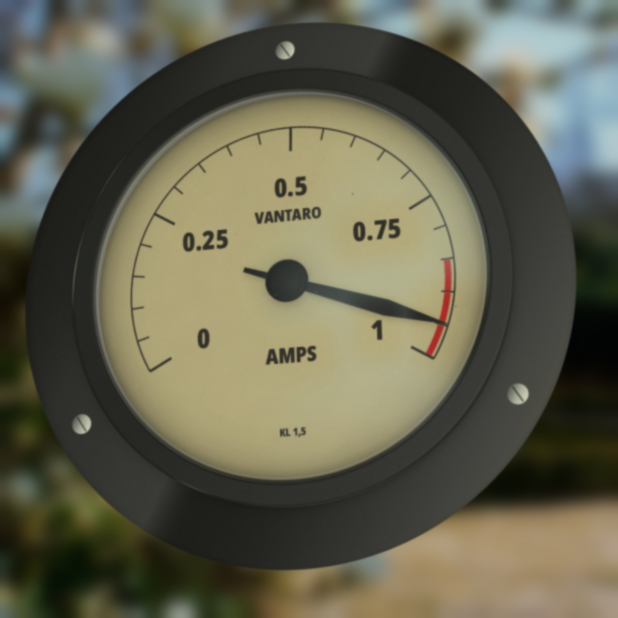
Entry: 0.95; A
